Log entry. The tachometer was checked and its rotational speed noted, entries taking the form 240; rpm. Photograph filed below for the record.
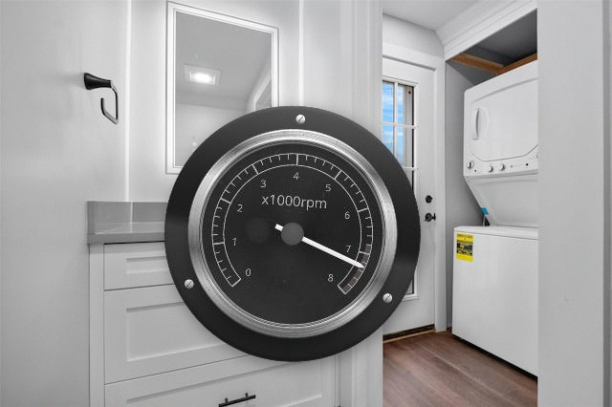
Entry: 7300; rpm
